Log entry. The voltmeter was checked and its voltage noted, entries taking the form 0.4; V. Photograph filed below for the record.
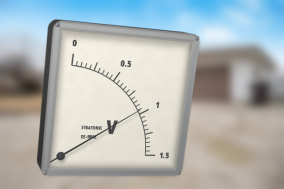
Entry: 0.95; V
